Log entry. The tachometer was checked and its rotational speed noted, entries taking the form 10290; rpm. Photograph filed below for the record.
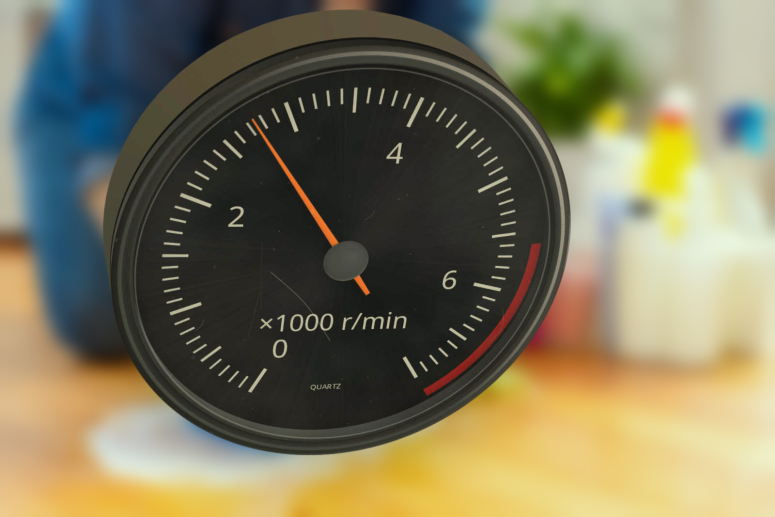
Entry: 2750; rpm
